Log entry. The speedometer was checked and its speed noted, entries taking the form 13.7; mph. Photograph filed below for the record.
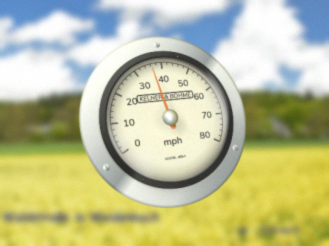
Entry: 36; mph
